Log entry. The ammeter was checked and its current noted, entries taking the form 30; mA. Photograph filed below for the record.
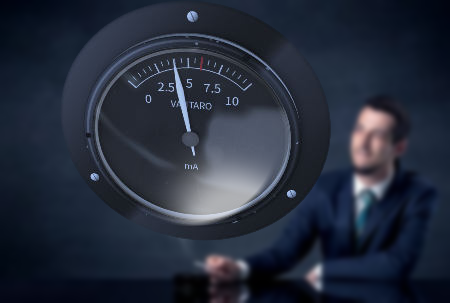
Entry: 4; mA
